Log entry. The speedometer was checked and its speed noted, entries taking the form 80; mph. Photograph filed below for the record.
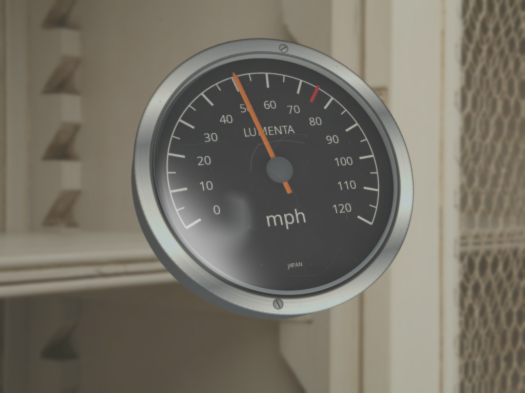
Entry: 50; mph
